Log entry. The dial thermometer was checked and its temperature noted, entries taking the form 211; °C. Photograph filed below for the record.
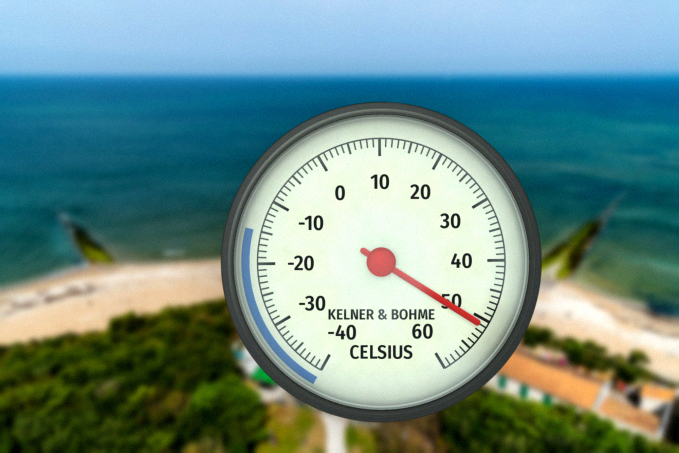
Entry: 51; °C
